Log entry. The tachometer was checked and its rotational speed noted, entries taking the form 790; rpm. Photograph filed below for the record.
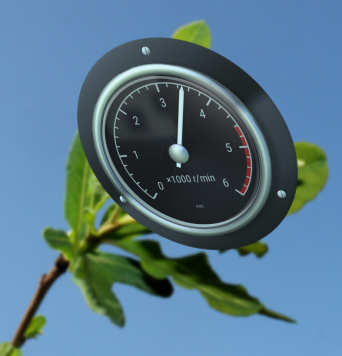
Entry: 3500; rpm
